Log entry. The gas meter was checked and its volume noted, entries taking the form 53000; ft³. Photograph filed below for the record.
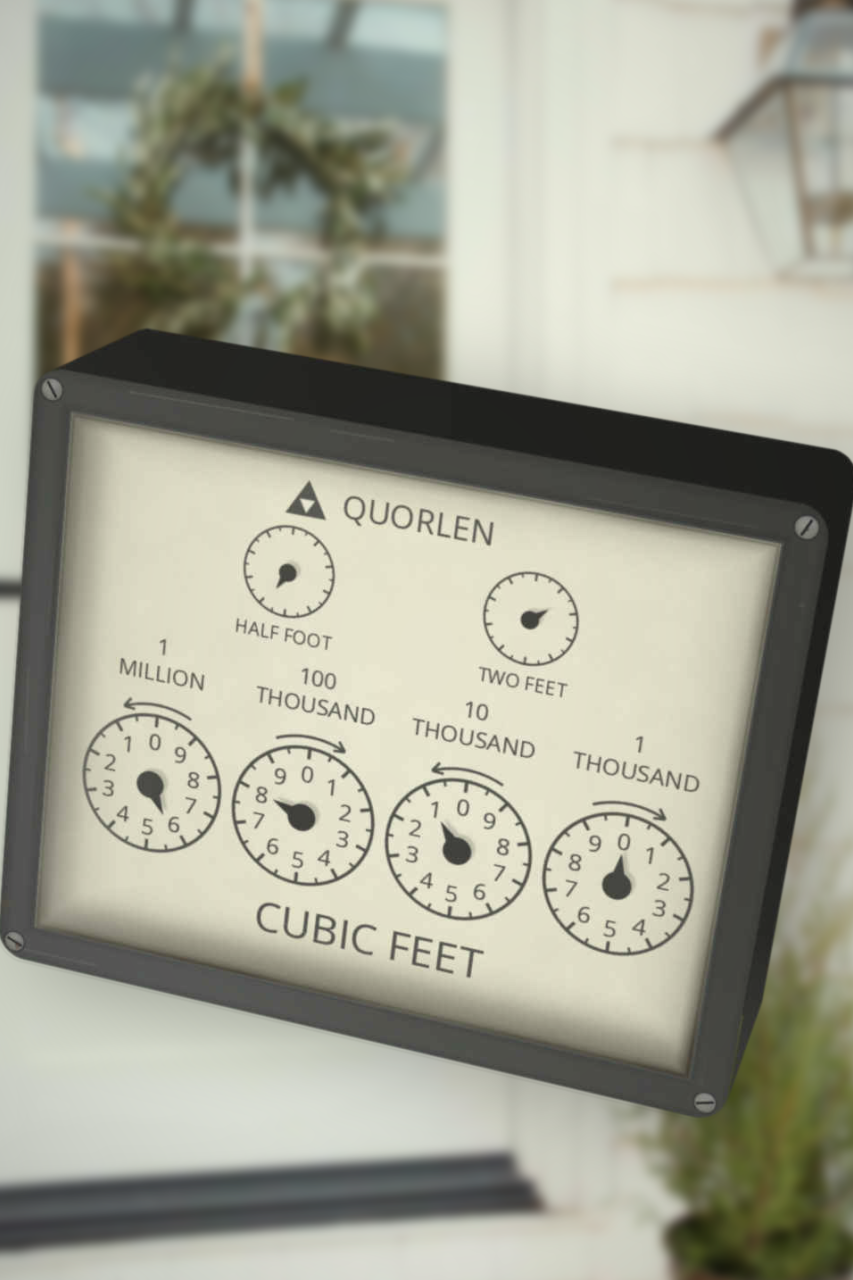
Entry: 581000; ft³
